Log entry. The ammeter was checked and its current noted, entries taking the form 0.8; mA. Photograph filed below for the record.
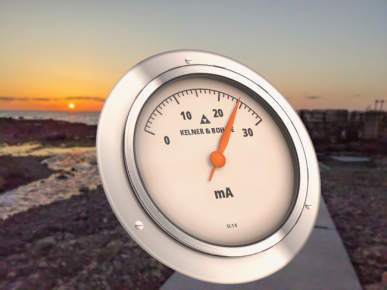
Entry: 24; mA
